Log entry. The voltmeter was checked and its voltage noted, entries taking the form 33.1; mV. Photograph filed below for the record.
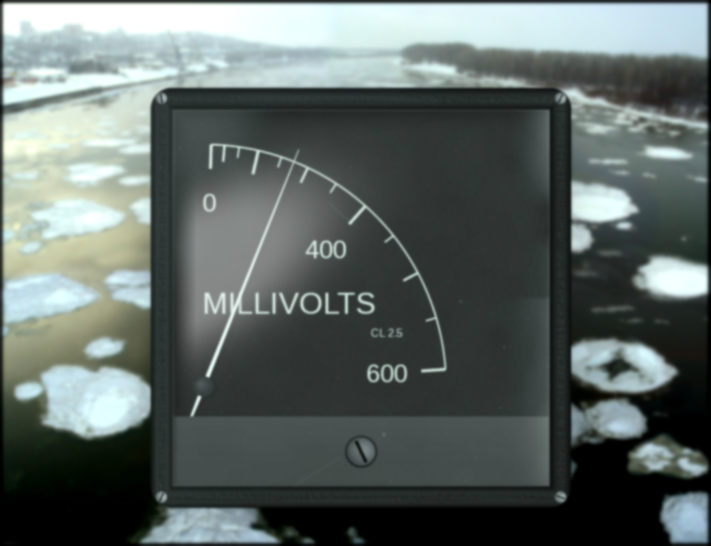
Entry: 275; mV
